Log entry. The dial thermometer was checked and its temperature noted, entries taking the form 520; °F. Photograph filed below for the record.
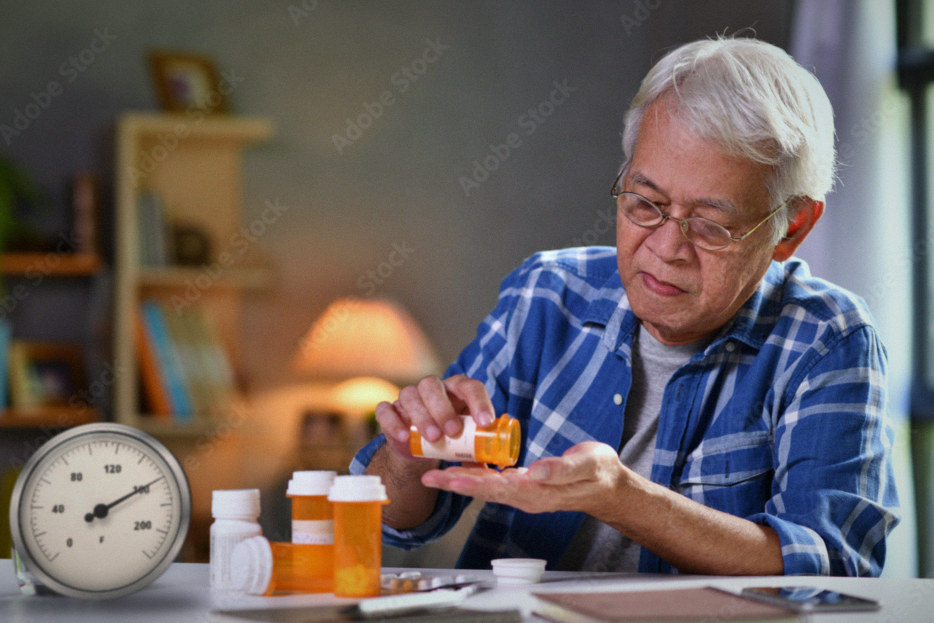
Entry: 160; °F
